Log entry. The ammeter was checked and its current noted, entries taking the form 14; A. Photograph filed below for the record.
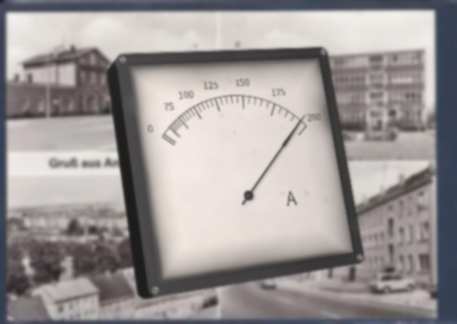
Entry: 195; A
